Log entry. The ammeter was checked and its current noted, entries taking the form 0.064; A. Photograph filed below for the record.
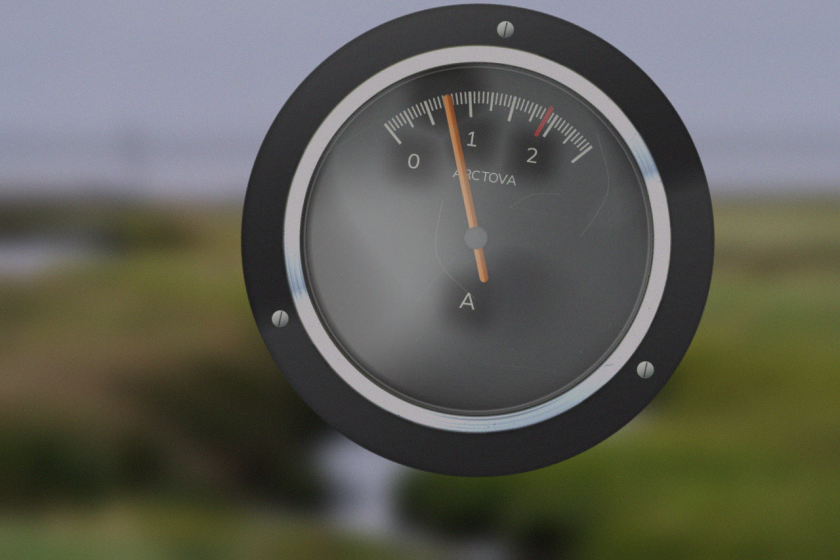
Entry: 0.75; A
